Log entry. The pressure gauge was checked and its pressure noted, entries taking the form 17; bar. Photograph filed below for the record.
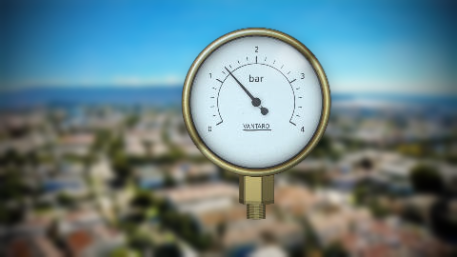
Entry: 1.3; bar
